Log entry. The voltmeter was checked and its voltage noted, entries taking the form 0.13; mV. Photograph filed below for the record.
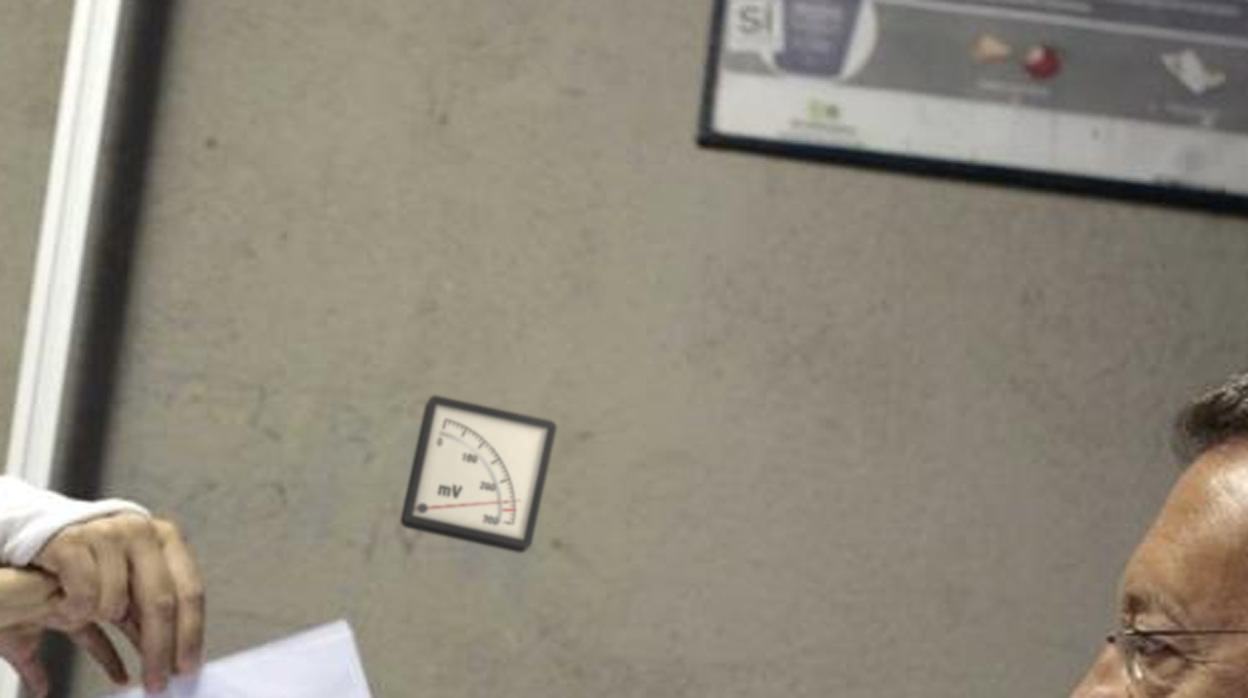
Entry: 250; mV
